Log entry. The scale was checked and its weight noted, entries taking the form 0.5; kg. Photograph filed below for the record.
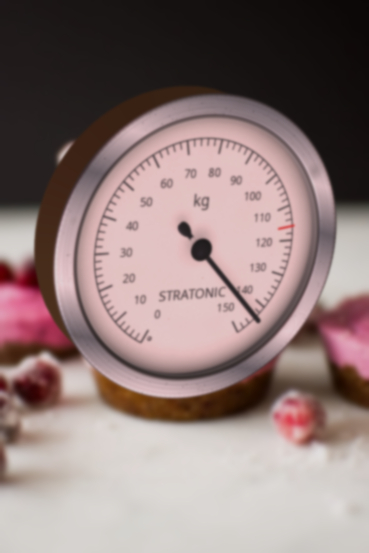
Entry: 144; kg
